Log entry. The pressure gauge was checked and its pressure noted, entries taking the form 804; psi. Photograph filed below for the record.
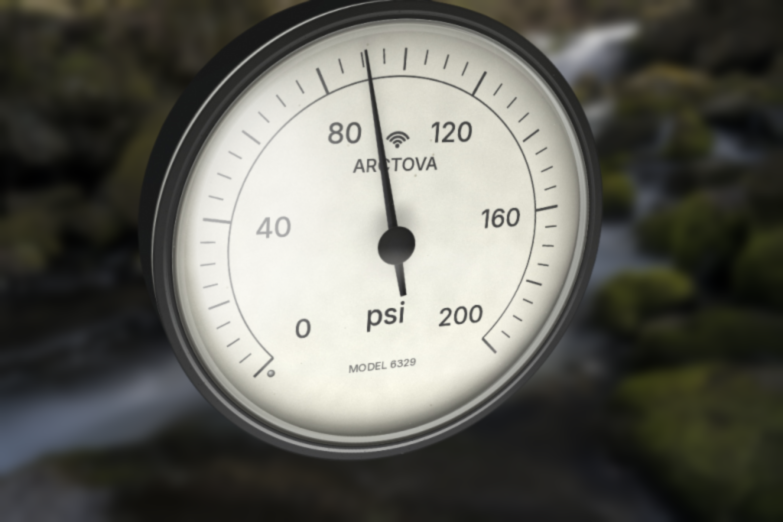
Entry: 90; psi
